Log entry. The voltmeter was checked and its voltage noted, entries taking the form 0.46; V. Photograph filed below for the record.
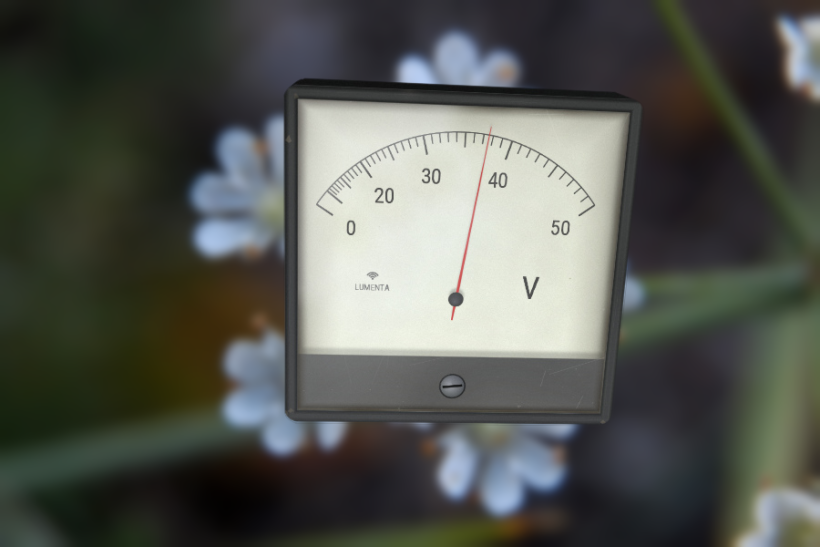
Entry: 37.5; V
